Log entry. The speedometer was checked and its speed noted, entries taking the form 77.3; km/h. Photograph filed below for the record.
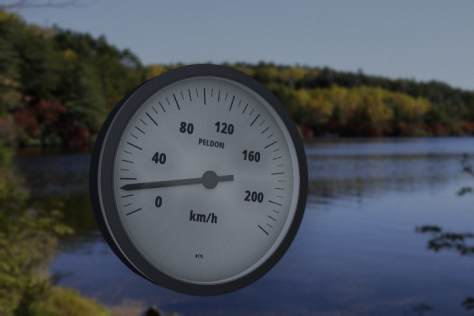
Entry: 15; km/h
